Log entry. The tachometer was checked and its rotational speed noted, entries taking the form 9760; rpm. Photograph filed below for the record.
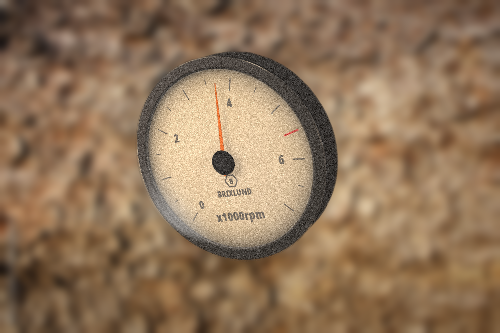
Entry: 3750; rpm
